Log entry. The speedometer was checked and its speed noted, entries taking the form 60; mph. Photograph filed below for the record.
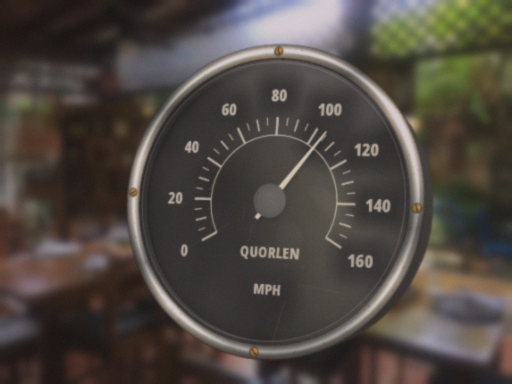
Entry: 105; mph
